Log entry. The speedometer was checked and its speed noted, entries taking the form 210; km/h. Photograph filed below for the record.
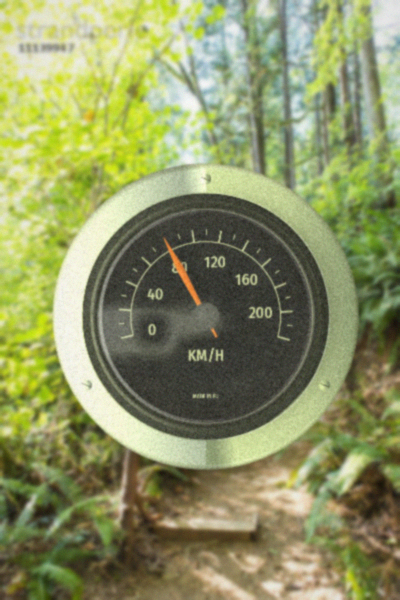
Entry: 80; km/h
